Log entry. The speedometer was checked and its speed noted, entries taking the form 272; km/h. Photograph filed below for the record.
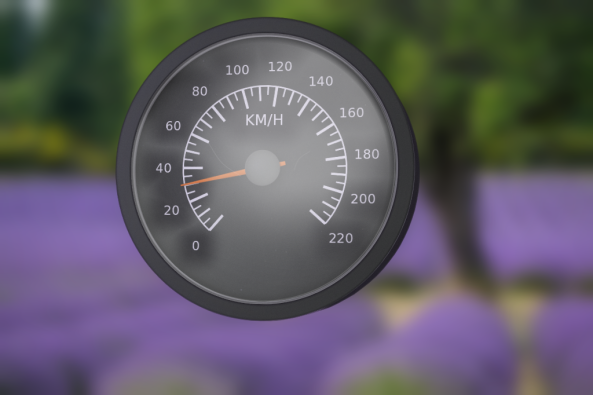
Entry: 30; km/h
